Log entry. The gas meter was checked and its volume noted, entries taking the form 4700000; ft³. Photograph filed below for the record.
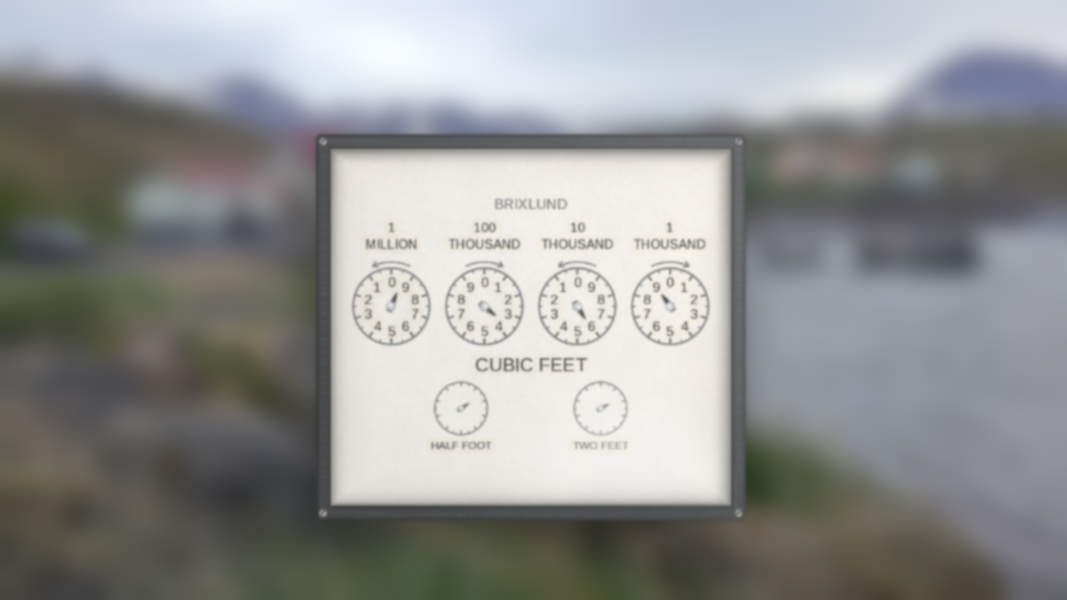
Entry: 935900; ft³
